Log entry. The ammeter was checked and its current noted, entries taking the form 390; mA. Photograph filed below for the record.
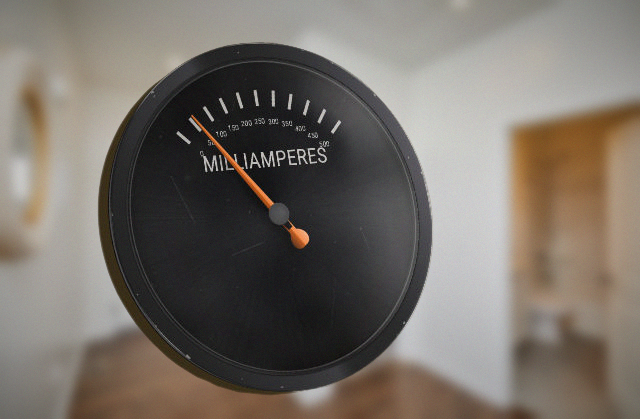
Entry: 50; mA
